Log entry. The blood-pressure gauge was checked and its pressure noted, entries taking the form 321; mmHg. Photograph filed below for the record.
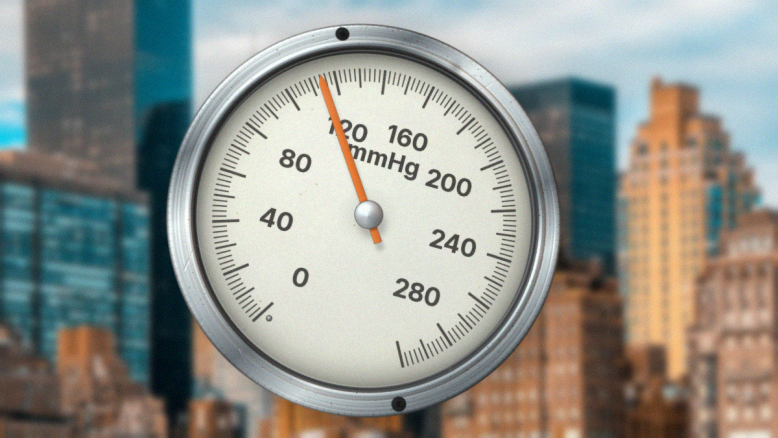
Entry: 114; mmHg
